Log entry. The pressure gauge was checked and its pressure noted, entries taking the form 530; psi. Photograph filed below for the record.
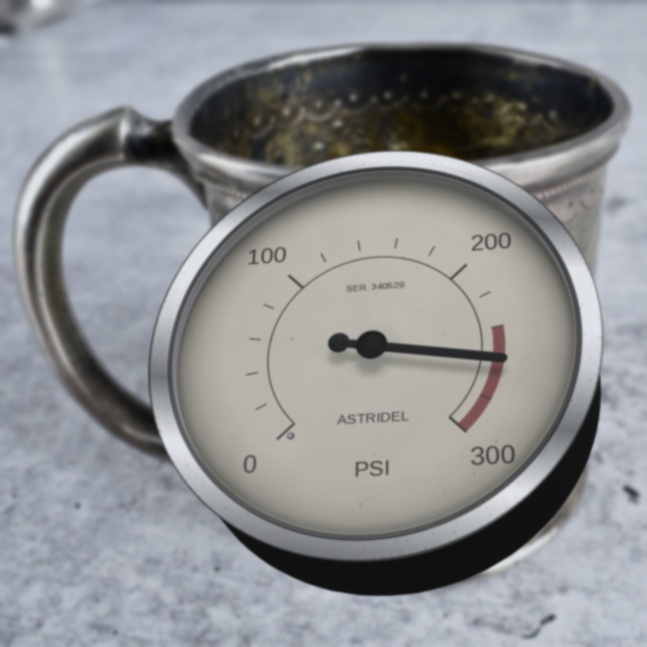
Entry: 260; psi
